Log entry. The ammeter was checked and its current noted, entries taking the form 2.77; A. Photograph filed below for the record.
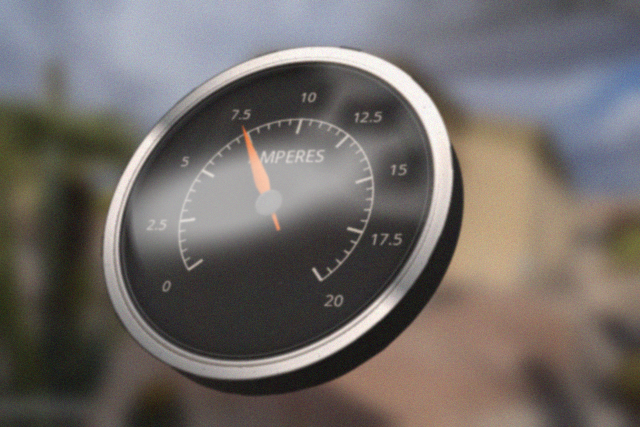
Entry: 7.5; A
